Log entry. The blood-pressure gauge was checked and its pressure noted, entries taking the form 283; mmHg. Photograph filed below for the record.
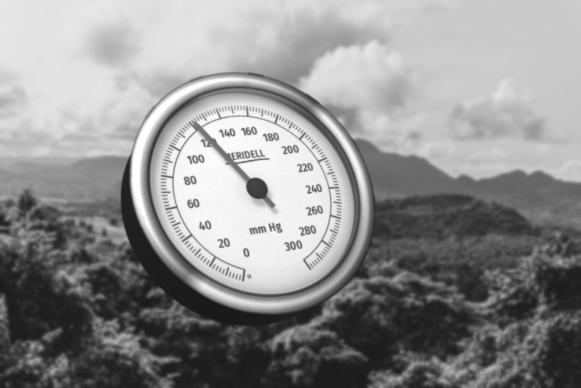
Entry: 120; mmHg
